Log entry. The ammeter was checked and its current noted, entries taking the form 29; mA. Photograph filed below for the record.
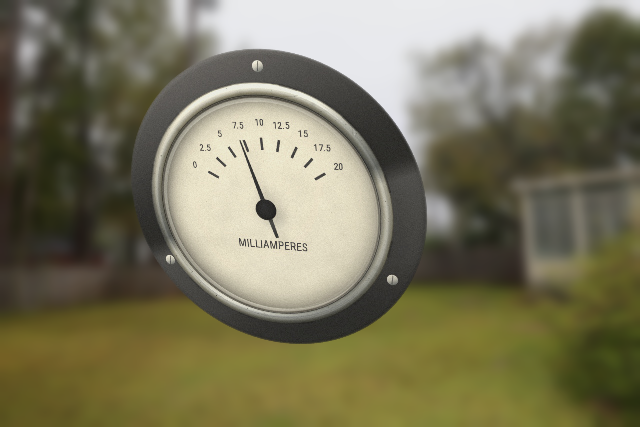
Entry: 7.5; mA
